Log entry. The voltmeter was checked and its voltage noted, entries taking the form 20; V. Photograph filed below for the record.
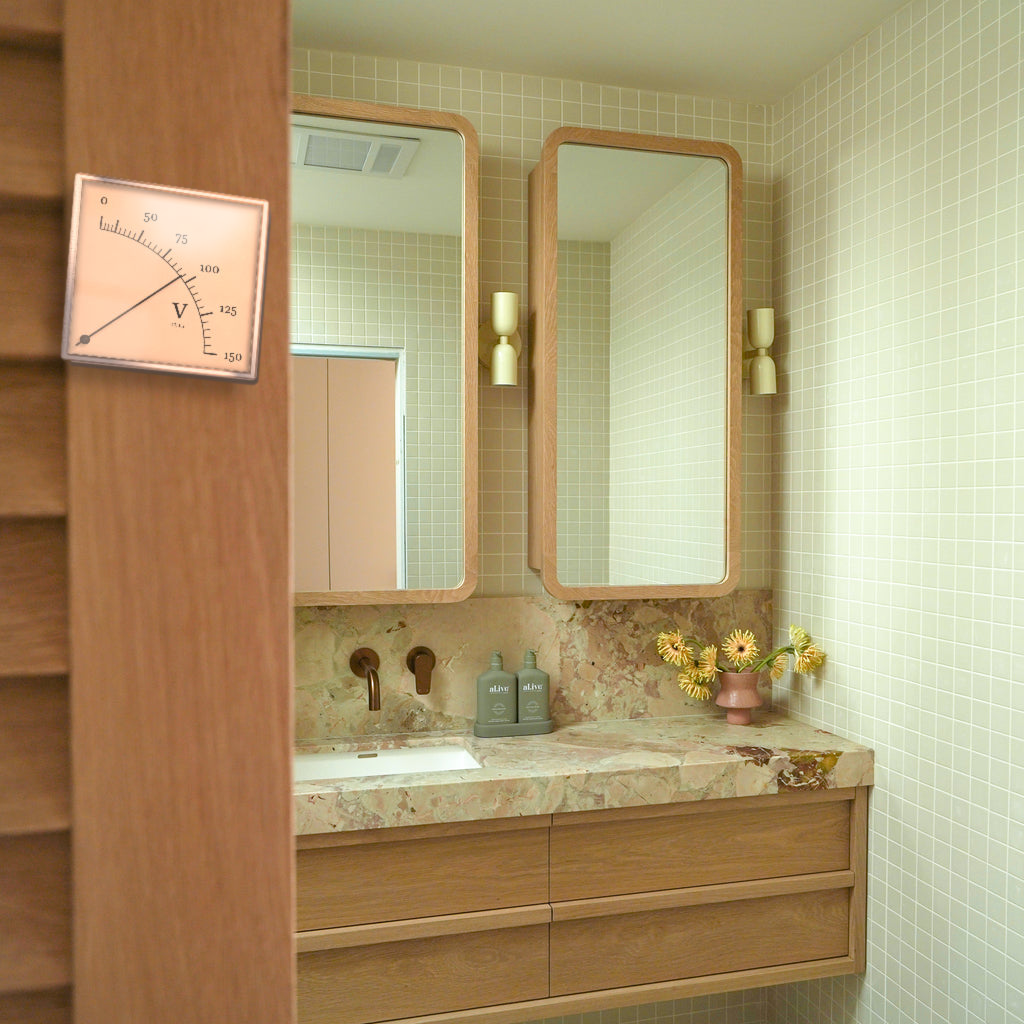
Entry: 95; V
